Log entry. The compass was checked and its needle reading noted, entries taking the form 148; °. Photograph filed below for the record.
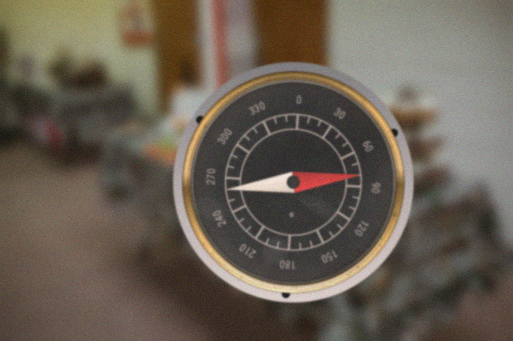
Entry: 80; °
